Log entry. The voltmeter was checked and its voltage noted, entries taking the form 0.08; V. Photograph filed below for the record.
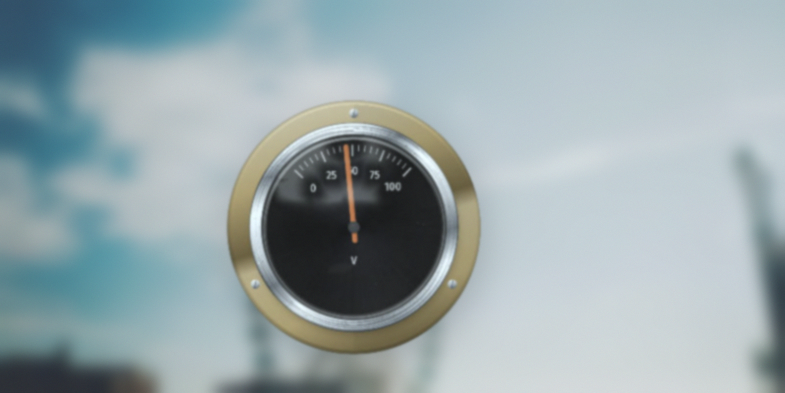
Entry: 45; V
